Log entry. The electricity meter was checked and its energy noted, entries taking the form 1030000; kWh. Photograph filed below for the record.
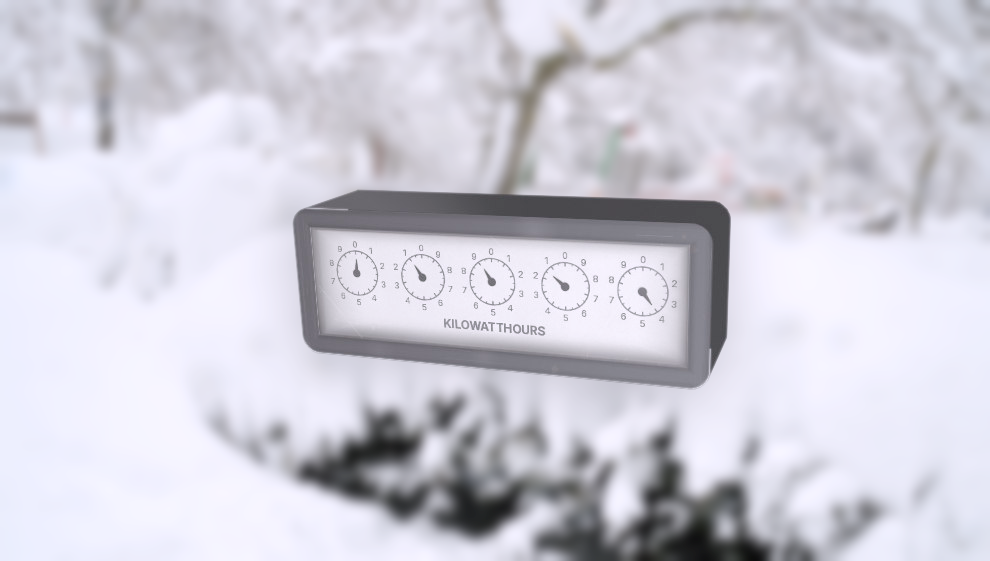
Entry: 914; kWh
